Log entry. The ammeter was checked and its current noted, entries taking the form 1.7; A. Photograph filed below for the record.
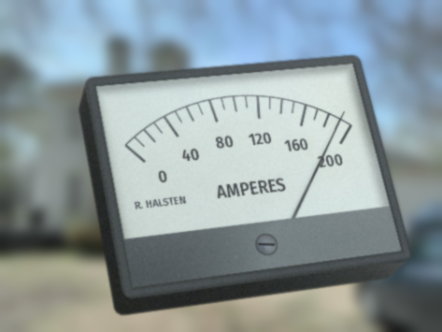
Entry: 190; A
